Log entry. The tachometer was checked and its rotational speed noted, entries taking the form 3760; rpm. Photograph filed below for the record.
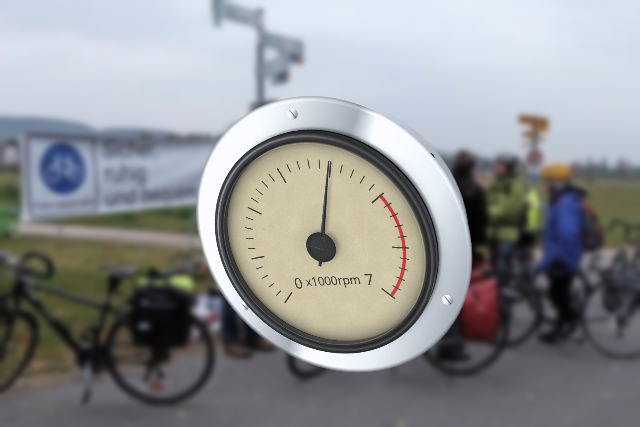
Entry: 4000; rpm
